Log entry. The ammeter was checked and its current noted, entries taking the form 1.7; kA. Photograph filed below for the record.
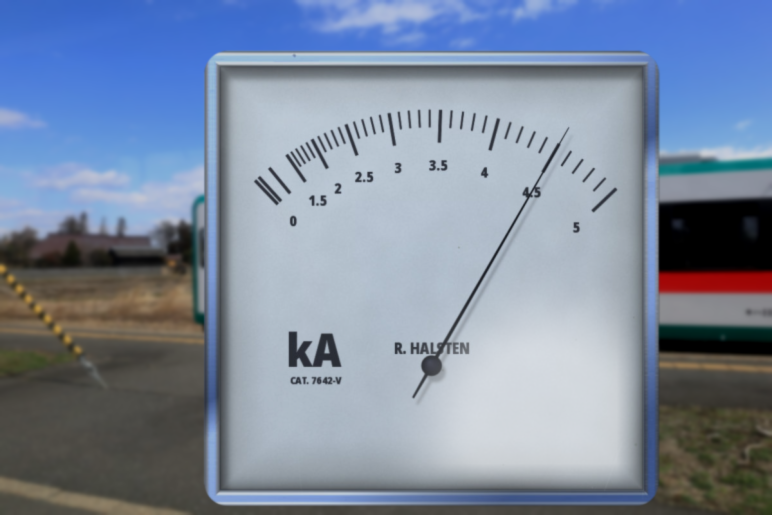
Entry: 4.5; kA
